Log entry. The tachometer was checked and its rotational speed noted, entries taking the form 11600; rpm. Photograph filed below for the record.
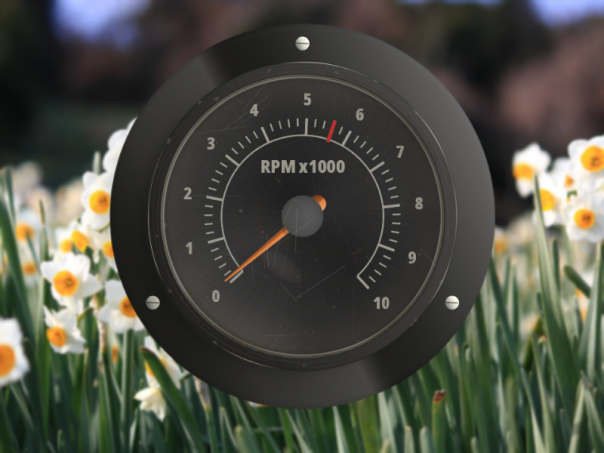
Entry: 100; rpm
